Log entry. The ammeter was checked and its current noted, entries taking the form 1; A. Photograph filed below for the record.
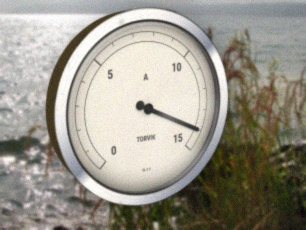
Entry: 14; A
